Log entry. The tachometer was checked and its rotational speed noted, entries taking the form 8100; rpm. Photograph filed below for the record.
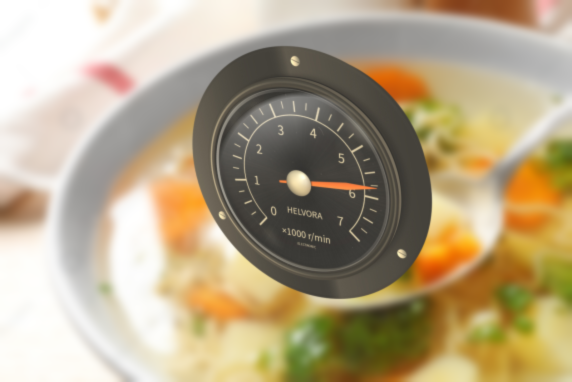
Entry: 5750; rpm
